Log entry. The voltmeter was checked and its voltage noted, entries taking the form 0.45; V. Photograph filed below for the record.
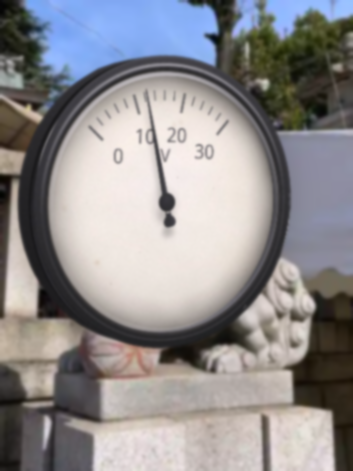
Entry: 12; V
